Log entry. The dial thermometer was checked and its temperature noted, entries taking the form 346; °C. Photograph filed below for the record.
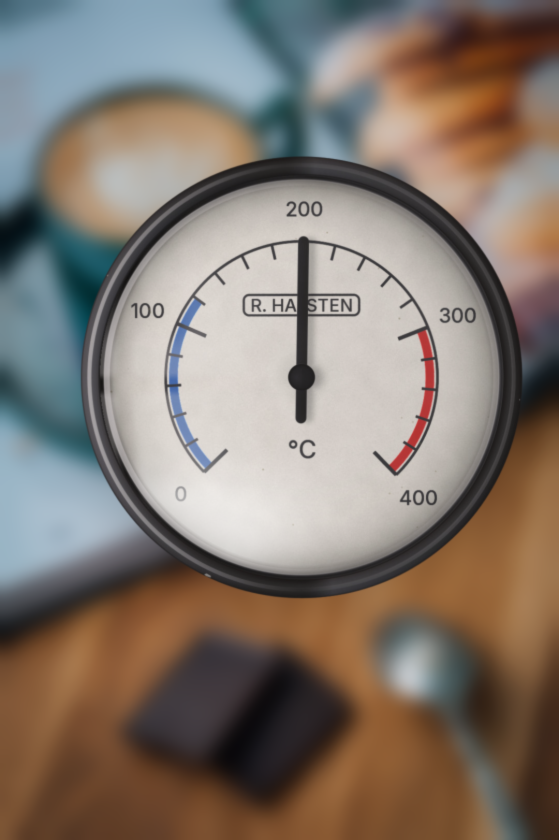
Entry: 200; °C
